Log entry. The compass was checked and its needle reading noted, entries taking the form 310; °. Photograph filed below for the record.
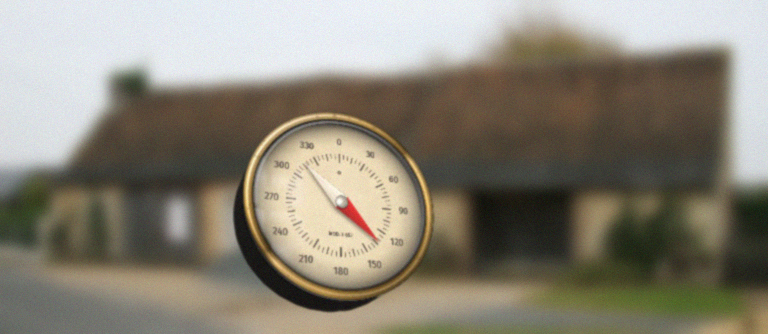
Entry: 135; °
